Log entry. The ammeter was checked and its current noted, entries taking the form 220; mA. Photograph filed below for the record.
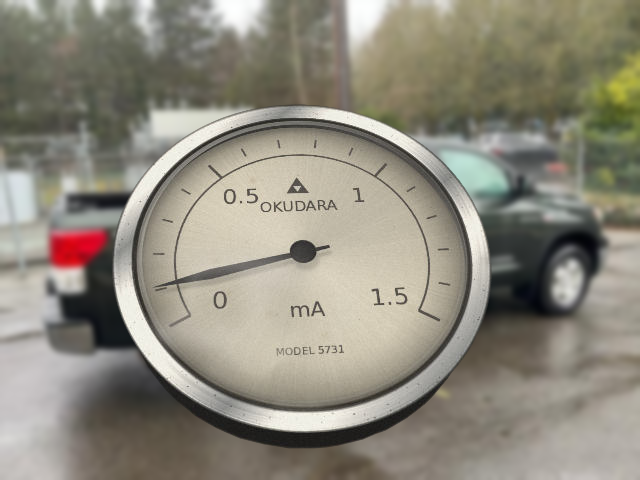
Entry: 0.1; mA
